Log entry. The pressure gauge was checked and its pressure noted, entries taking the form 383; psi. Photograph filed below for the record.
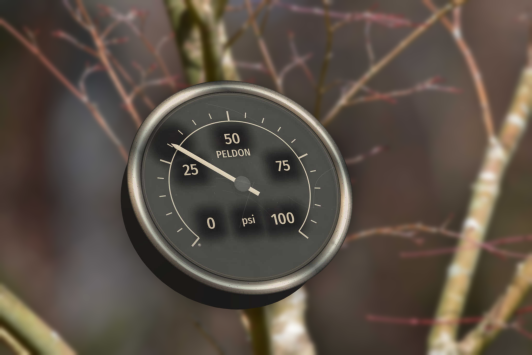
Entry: 30; psi
